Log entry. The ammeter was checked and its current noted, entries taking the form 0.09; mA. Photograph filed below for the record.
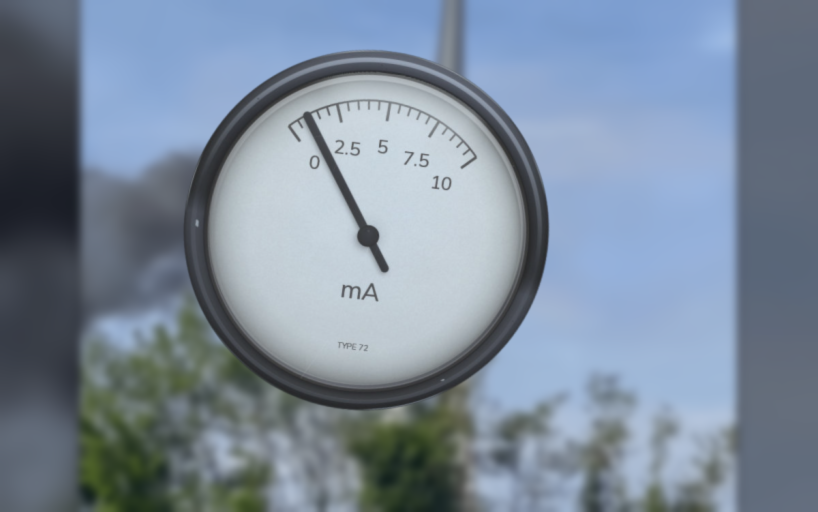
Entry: 1; mA
